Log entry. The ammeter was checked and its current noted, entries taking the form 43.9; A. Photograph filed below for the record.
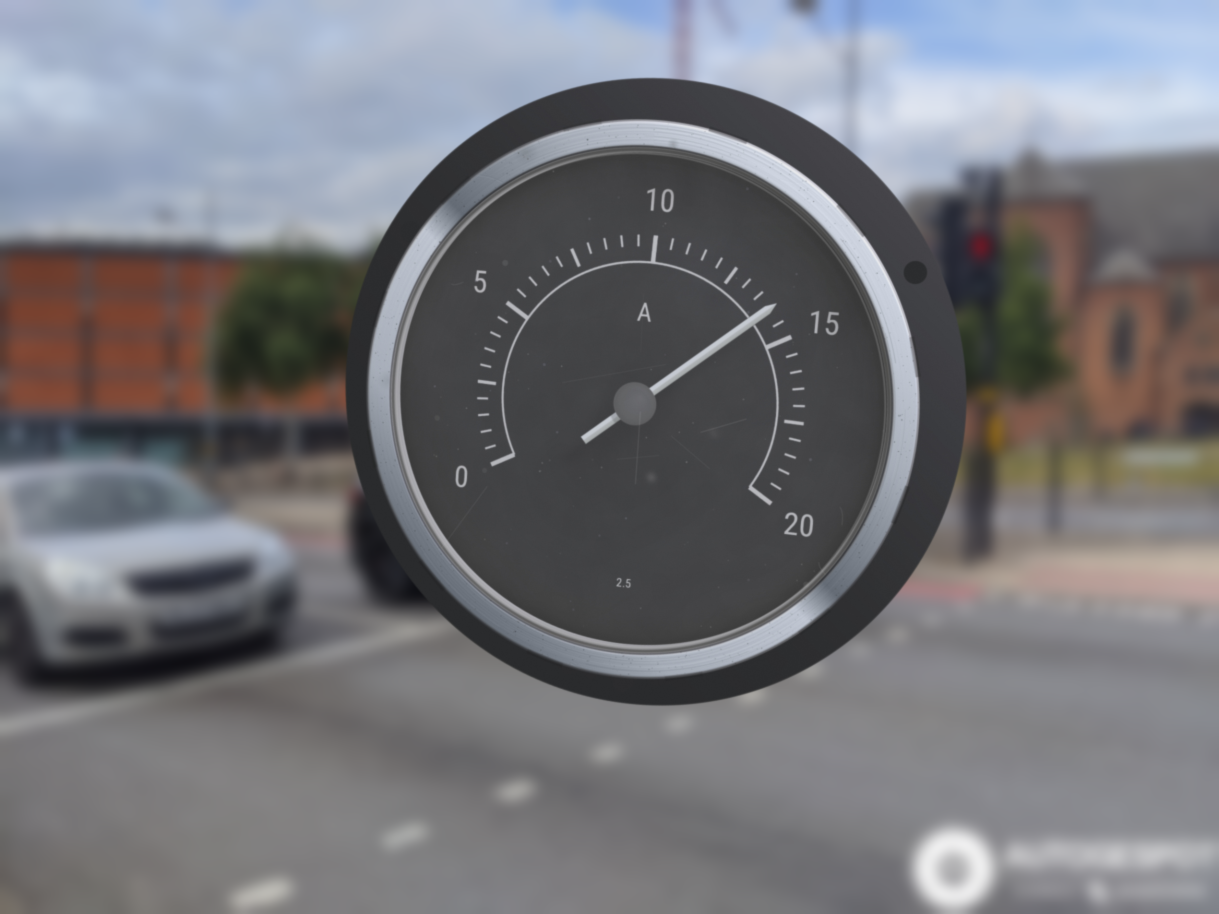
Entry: 14; A
